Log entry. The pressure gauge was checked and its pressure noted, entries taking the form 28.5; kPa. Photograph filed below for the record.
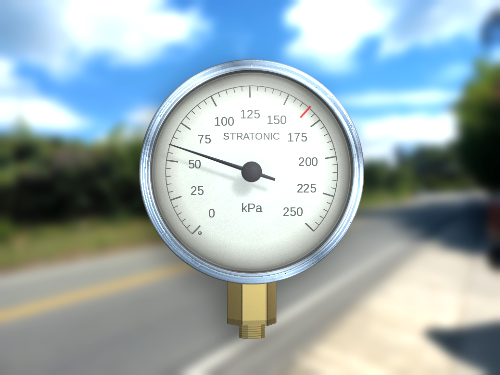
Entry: 60; kPa
